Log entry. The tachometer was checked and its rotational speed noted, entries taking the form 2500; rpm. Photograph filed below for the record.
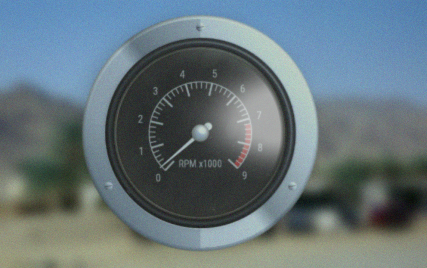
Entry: 200; rpm
